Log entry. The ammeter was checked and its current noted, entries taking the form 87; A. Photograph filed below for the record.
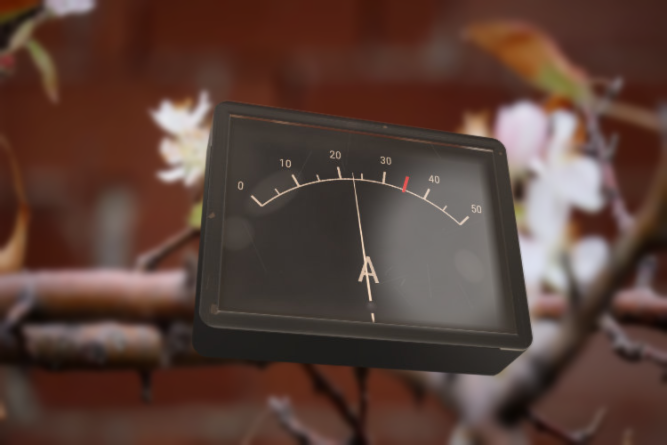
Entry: 22.5; A
